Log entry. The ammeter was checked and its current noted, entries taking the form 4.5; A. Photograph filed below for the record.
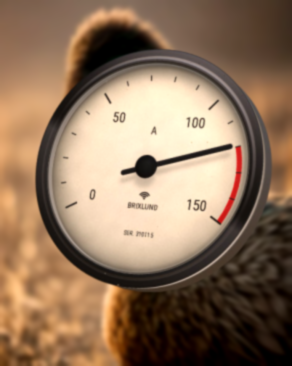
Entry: 120; A
